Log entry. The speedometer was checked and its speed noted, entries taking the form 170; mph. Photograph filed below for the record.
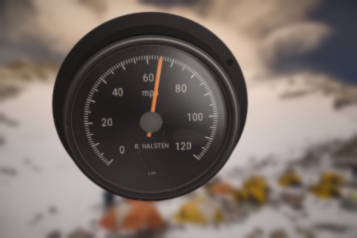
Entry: 65; mph
